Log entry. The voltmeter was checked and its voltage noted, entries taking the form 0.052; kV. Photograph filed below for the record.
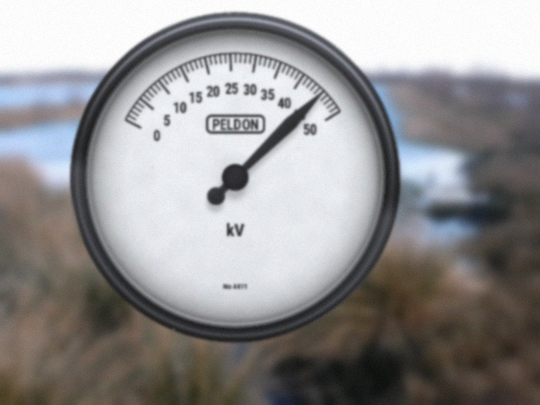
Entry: 45; kV
